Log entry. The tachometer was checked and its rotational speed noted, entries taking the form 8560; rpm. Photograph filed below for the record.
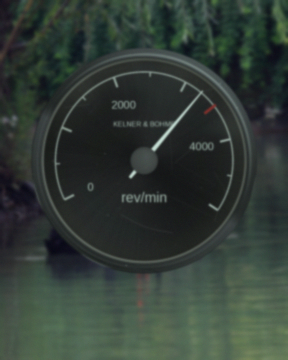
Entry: 3250; rpm
